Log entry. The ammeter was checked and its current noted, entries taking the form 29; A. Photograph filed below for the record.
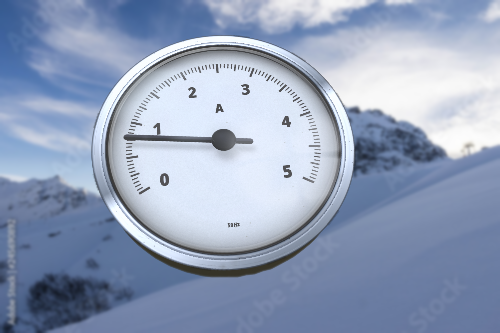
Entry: 0.75; A
